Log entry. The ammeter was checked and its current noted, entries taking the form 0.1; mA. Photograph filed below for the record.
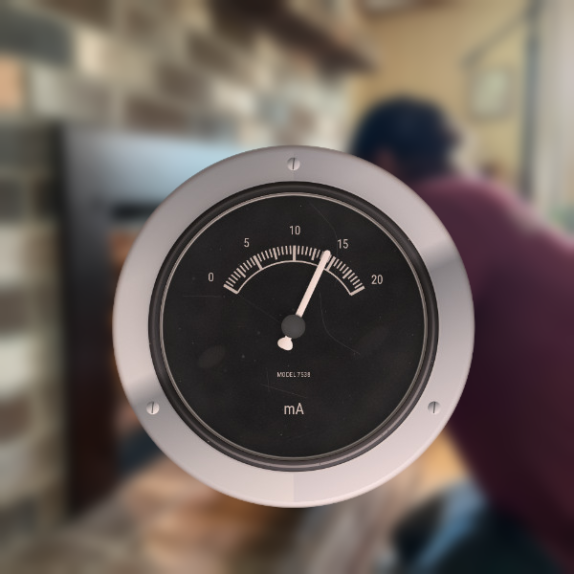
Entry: 14; mA
